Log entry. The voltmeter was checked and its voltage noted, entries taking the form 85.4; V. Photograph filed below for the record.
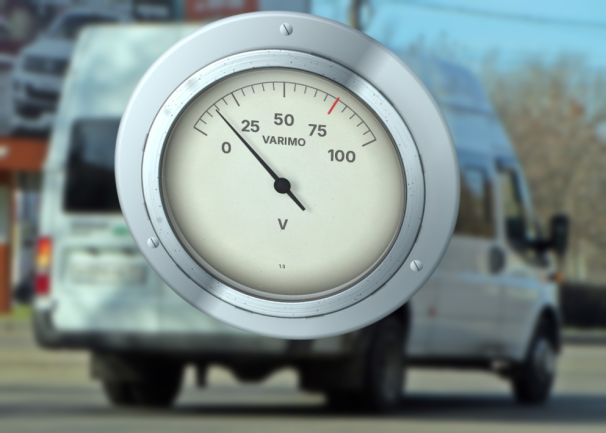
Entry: 15; V
